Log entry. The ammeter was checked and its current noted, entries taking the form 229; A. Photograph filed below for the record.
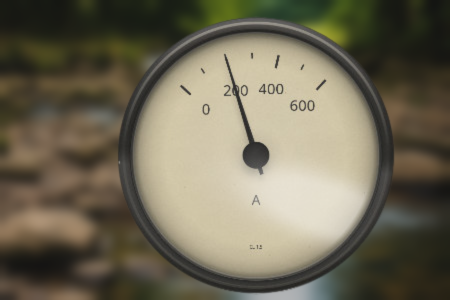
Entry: 200; A
